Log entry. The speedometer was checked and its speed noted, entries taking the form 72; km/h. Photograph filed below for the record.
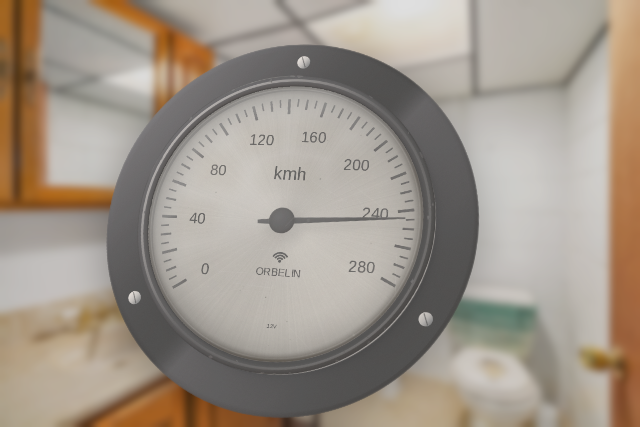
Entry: 245; km/h
